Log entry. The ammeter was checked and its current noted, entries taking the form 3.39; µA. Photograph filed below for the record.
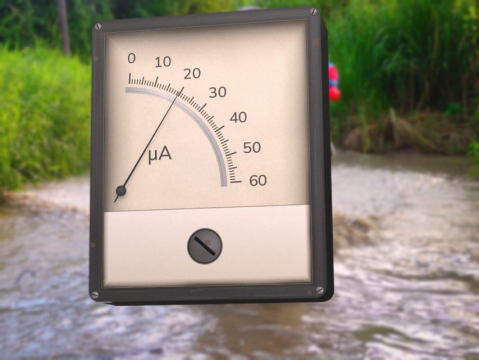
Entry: 20; µA
